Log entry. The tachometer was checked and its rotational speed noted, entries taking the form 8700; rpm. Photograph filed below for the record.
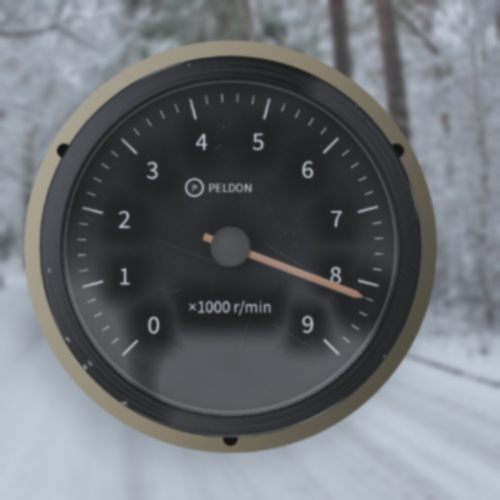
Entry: 8200; rpm
